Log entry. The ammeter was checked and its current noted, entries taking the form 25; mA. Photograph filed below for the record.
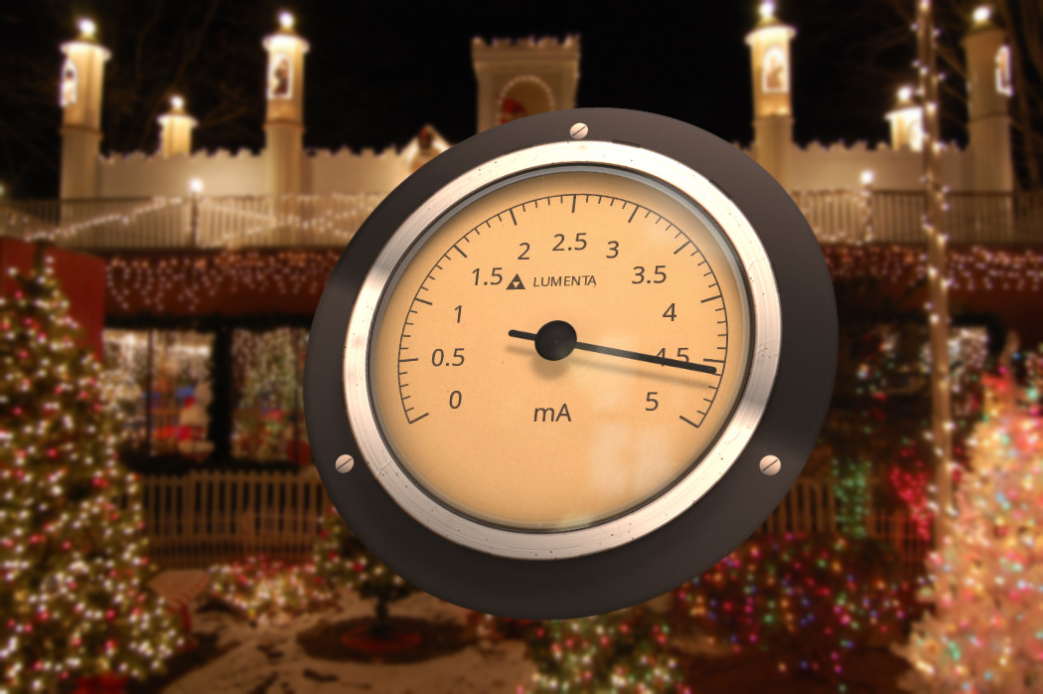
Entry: 4.6; mA
